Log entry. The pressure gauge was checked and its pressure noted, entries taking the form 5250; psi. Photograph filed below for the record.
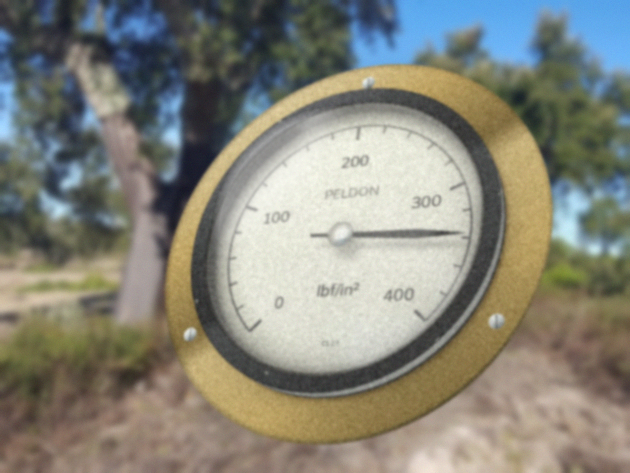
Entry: 340; psi
